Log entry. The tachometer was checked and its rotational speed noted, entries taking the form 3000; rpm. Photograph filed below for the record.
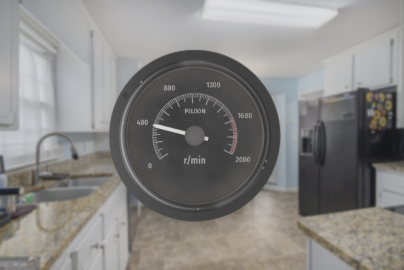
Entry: 400; rpm
